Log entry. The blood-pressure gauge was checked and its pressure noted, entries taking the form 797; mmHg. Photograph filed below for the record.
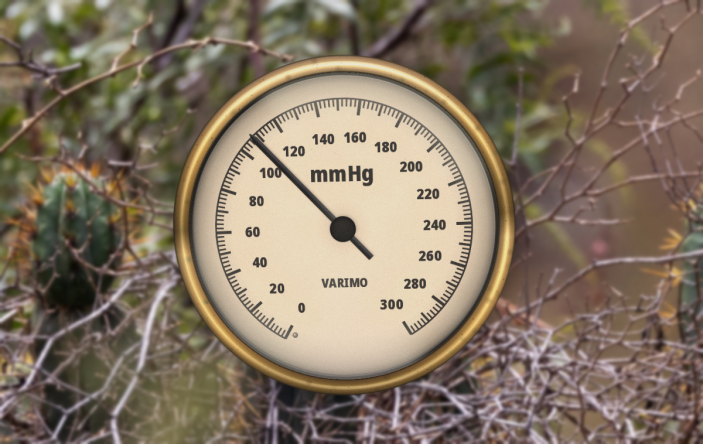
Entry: 108; mmHg
